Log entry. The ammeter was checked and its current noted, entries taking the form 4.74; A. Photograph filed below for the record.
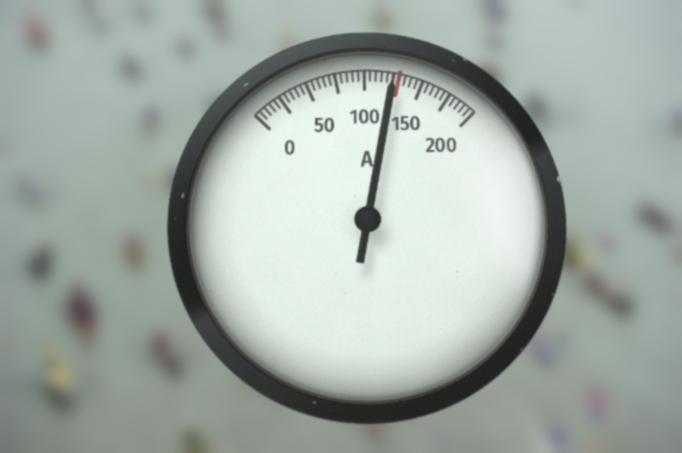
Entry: 125; A
